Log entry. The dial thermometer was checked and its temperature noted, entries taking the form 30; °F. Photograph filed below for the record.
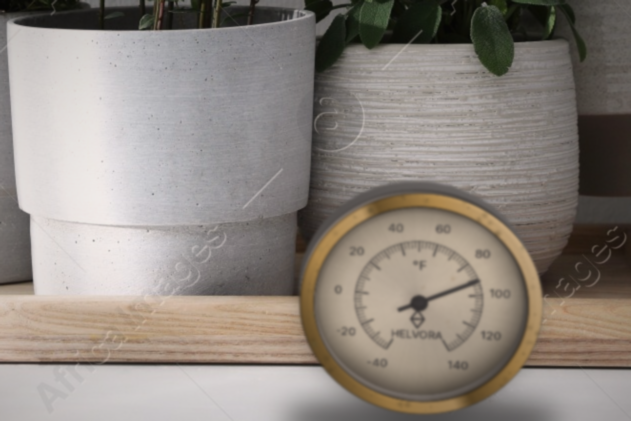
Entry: 90; °F
